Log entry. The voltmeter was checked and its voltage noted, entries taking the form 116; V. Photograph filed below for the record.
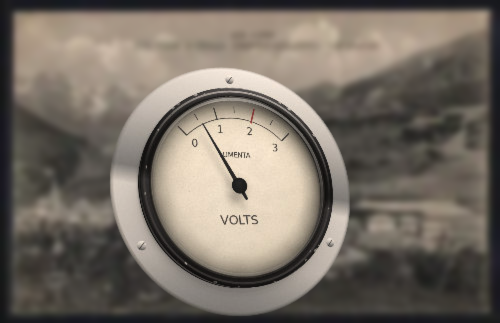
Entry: 0.5; V
